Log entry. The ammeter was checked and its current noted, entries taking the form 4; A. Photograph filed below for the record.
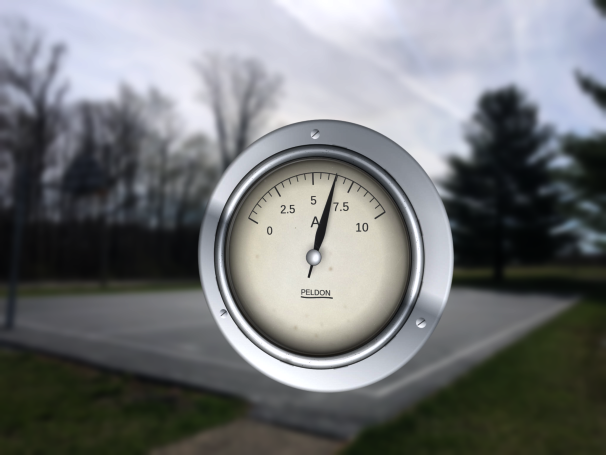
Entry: 6.5; A
